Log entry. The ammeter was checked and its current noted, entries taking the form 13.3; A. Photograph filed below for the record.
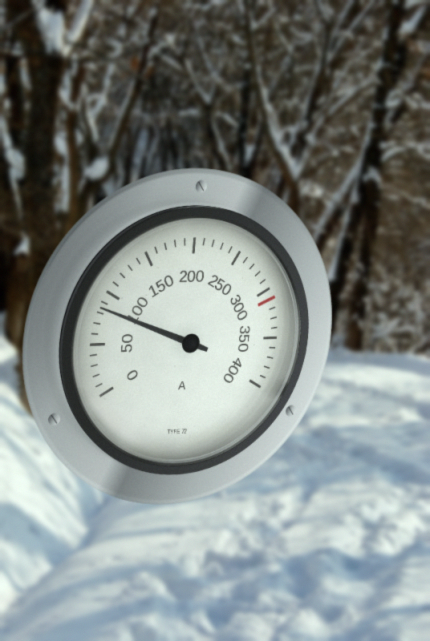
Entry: 85; A
